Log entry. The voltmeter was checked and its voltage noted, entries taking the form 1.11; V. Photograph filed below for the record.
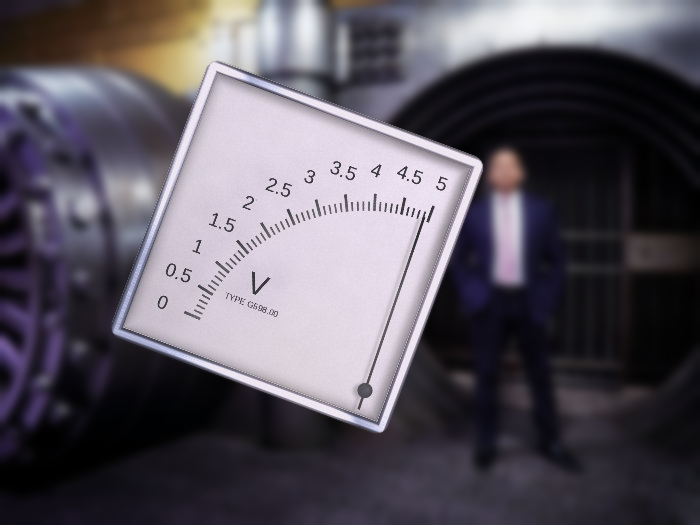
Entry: 4.9; V
